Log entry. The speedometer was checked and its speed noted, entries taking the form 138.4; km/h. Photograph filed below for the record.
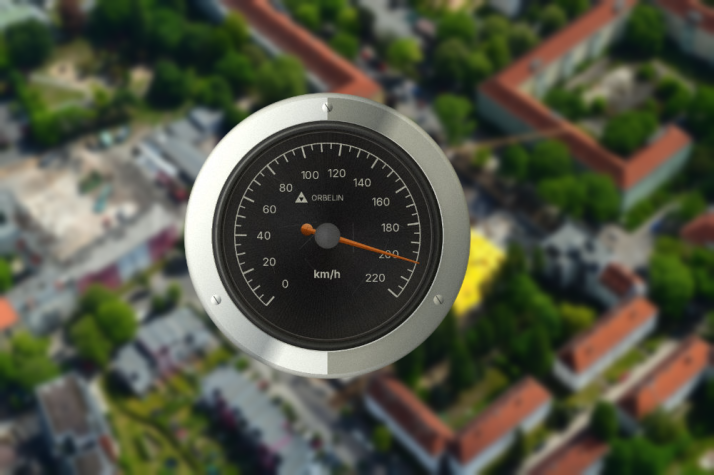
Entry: 200; km/h
